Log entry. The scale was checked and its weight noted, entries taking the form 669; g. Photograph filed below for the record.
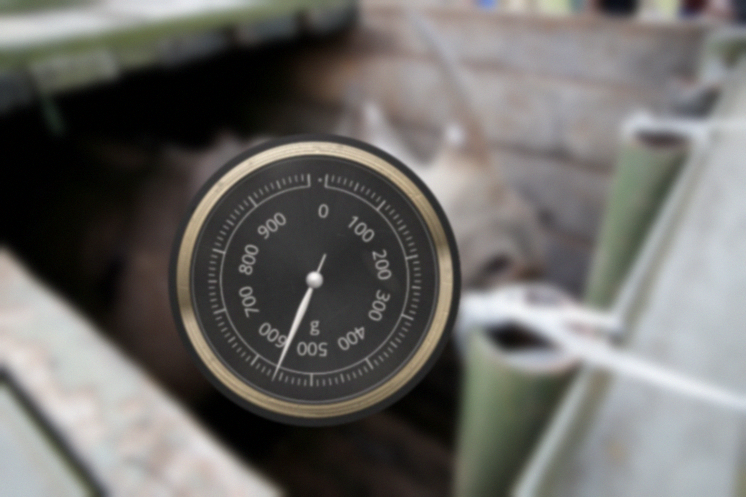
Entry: 560; g
